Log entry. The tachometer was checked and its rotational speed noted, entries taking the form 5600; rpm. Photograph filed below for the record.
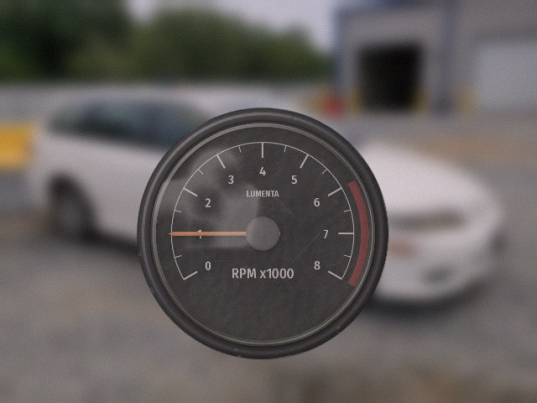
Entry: 1000; rpm
